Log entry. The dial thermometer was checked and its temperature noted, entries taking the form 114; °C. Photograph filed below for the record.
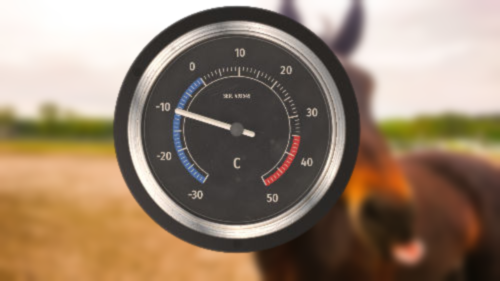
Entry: -10; °C
